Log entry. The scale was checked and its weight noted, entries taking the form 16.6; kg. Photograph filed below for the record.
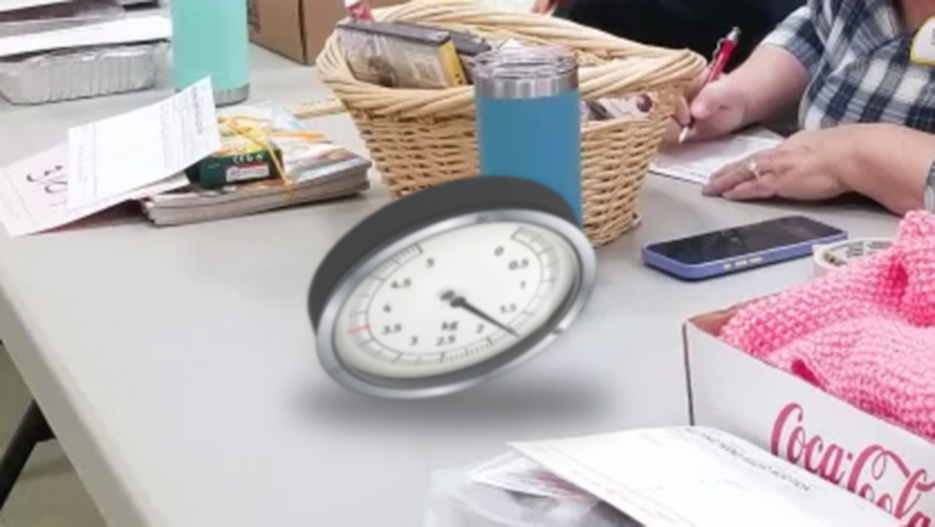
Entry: 1.75; kg
